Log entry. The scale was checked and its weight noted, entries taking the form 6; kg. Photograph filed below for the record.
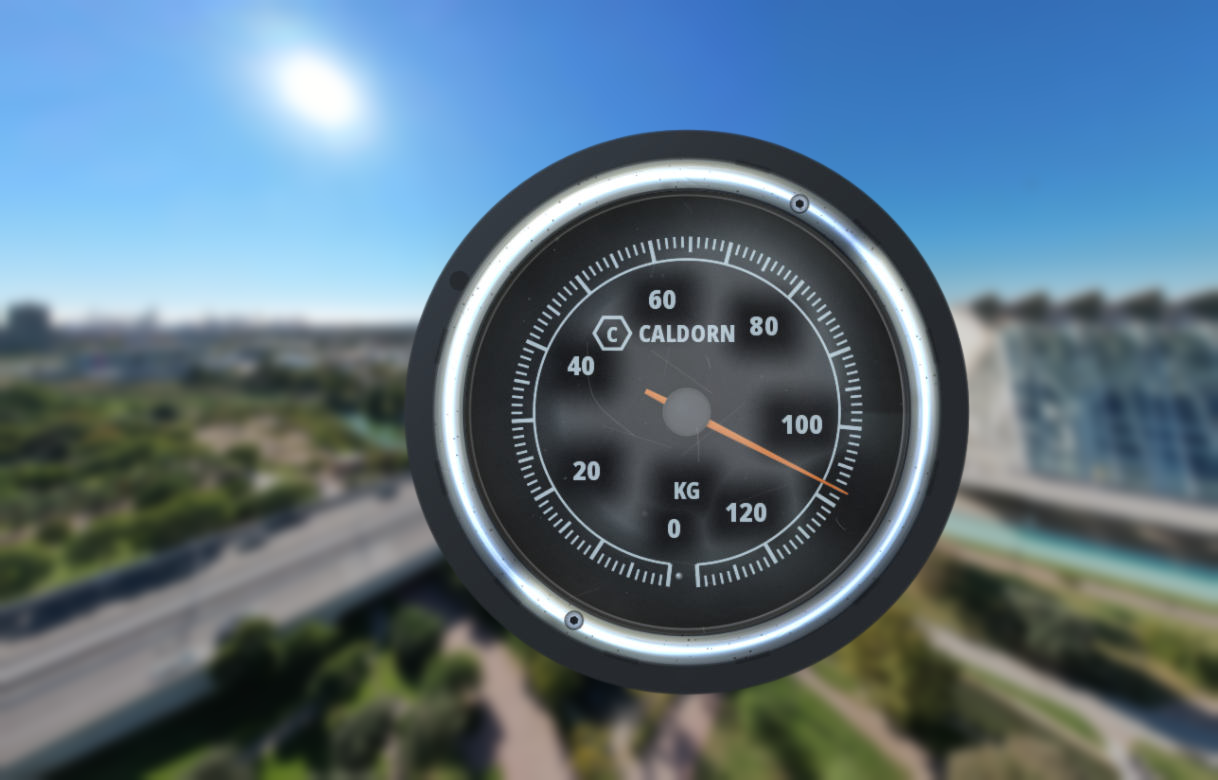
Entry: 108; kg
